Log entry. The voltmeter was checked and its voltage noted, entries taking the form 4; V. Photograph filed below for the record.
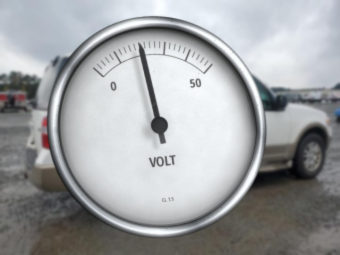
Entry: 20; V
